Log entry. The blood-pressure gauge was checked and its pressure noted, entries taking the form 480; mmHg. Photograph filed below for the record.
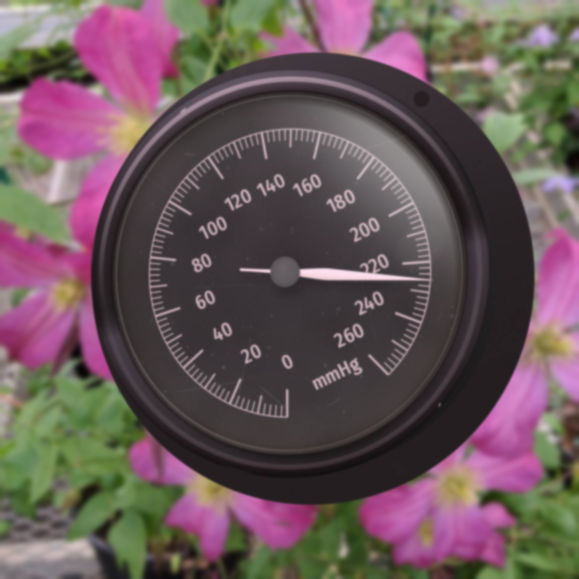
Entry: 226; mmHg
